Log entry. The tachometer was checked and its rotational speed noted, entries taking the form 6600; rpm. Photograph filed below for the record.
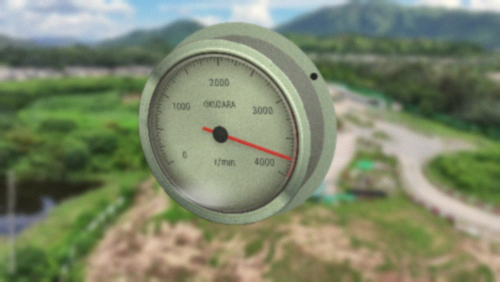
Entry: 3750; rpm
